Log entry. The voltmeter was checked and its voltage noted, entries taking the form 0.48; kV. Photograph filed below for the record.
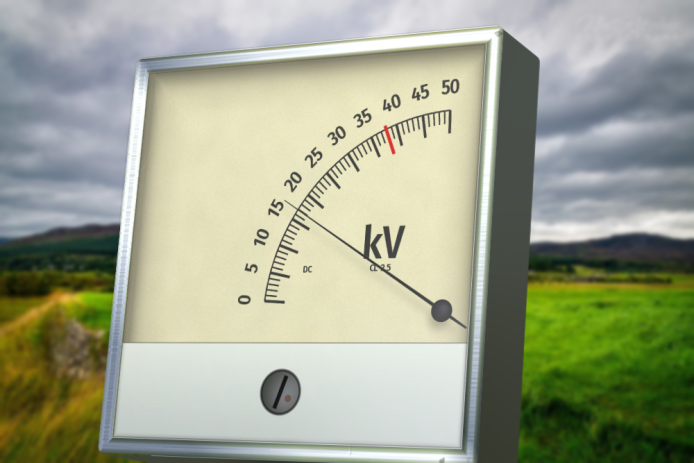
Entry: 17; kV
